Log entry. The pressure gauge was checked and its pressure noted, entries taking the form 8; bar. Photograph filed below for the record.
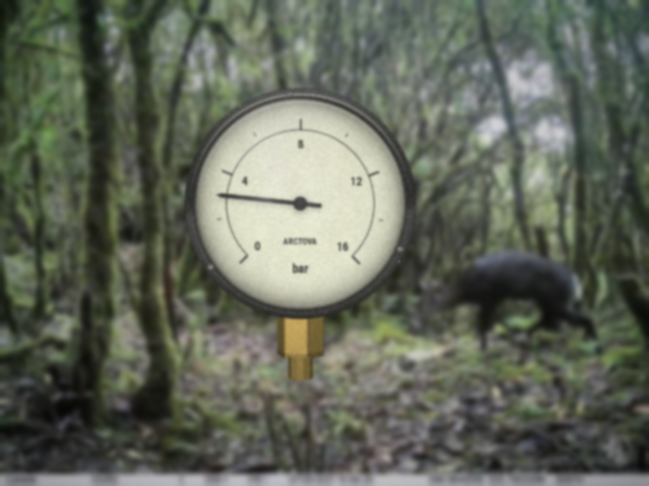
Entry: 3; bar
